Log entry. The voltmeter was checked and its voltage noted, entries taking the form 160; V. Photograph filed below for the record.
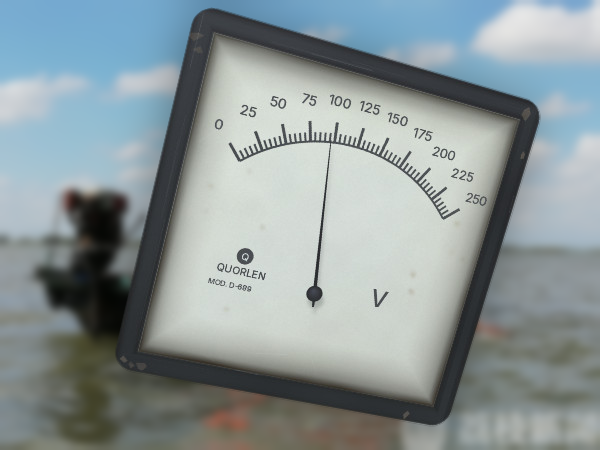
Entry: 95; V
